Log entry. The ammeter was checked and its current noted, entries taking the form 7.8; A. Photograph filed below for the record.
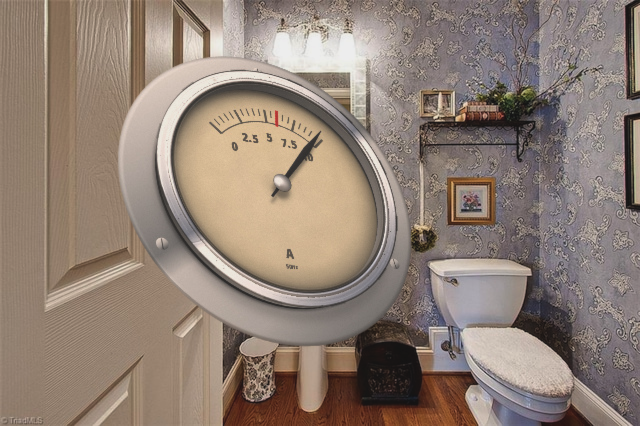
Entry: 9.5; A
